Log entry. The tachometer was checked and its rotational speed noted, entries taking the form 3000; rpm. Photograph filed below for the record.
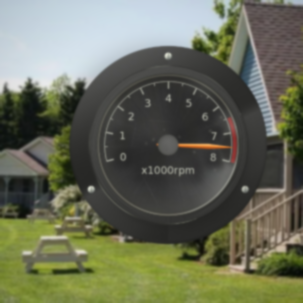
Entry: 7500; rpm
